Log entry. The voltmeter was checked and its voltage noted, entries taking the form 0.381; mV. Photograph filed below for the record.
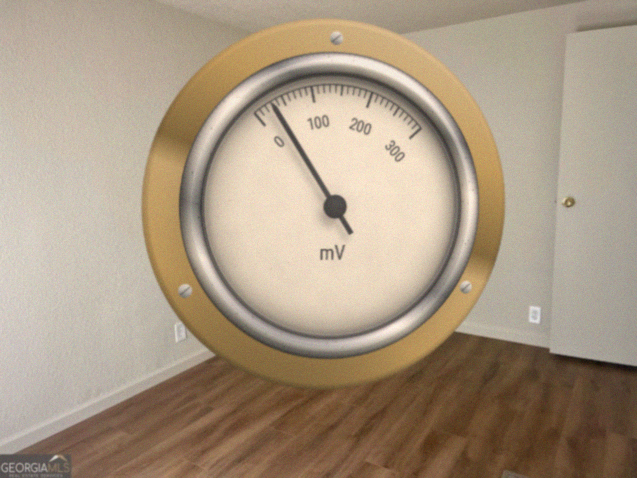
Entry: 30; mV
